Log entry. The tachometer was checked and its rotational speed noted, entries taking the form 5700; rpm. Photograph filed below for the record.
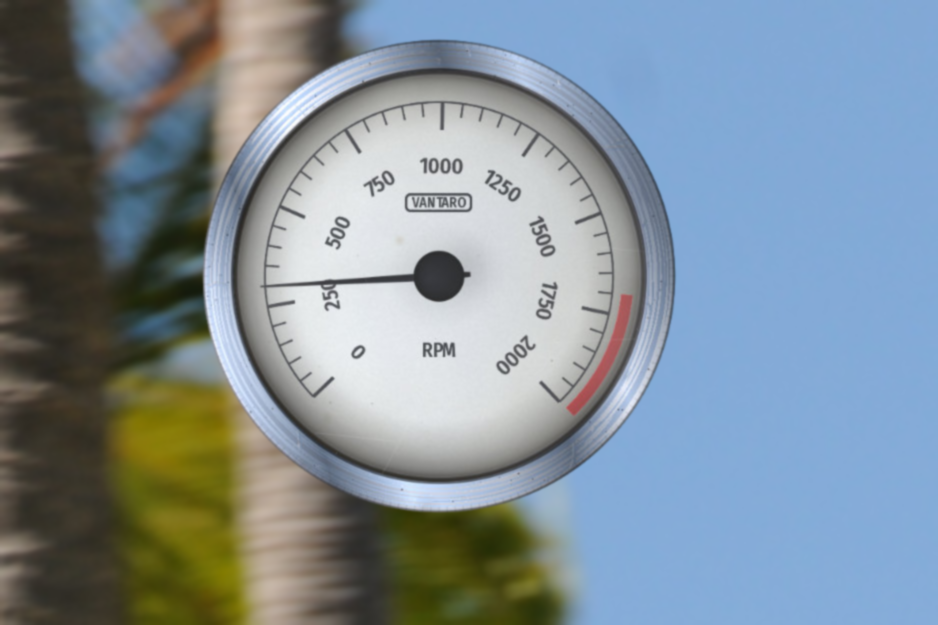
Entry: 300; rpm
